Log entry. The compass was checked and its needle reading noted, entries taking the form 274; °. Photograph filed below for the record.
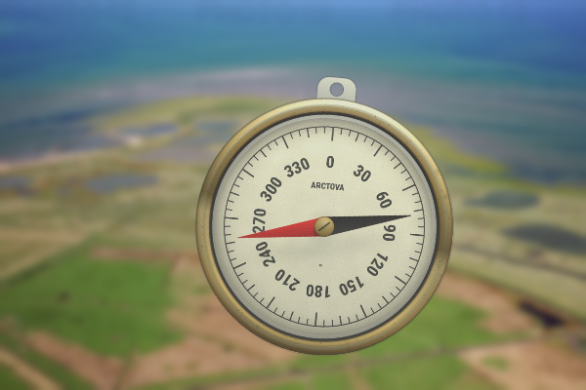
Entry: 257.5; °
